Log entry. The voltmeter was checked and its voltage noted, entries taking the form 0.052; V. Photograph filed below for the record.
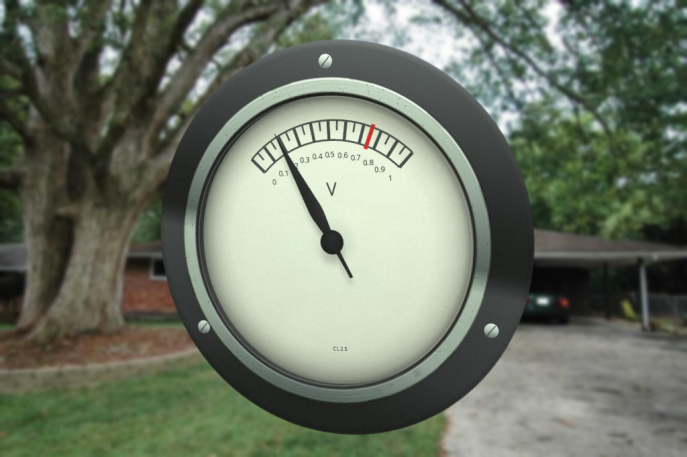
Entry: 0.2; V
